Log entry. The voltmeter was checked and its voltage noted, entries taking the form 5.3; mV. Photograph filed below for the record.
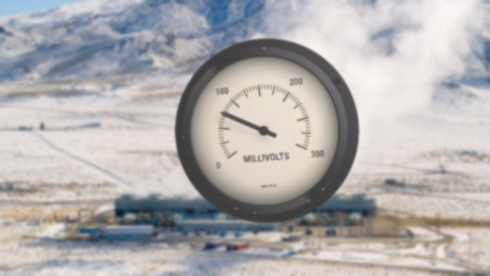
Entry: 75; mV
